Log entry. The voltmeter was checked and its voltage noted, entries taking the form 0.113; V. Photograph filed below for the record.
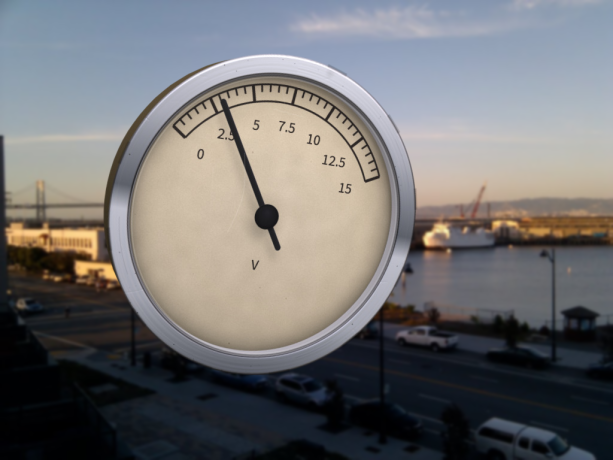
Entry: 3; V
